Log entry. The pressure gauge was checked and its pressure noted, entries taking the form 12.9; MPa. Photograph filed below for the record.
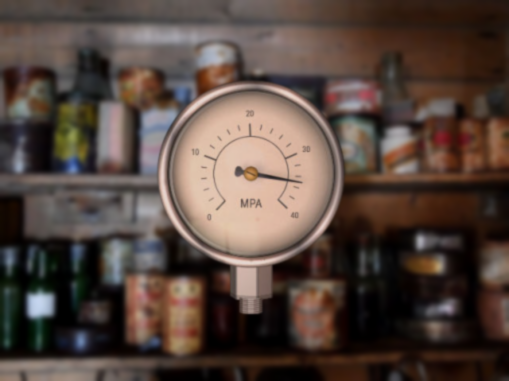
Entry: 35; MPa
